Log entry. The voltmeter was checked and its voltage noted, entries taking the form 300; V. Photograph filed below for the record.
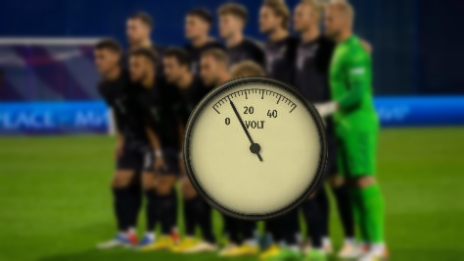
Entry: 10; V
